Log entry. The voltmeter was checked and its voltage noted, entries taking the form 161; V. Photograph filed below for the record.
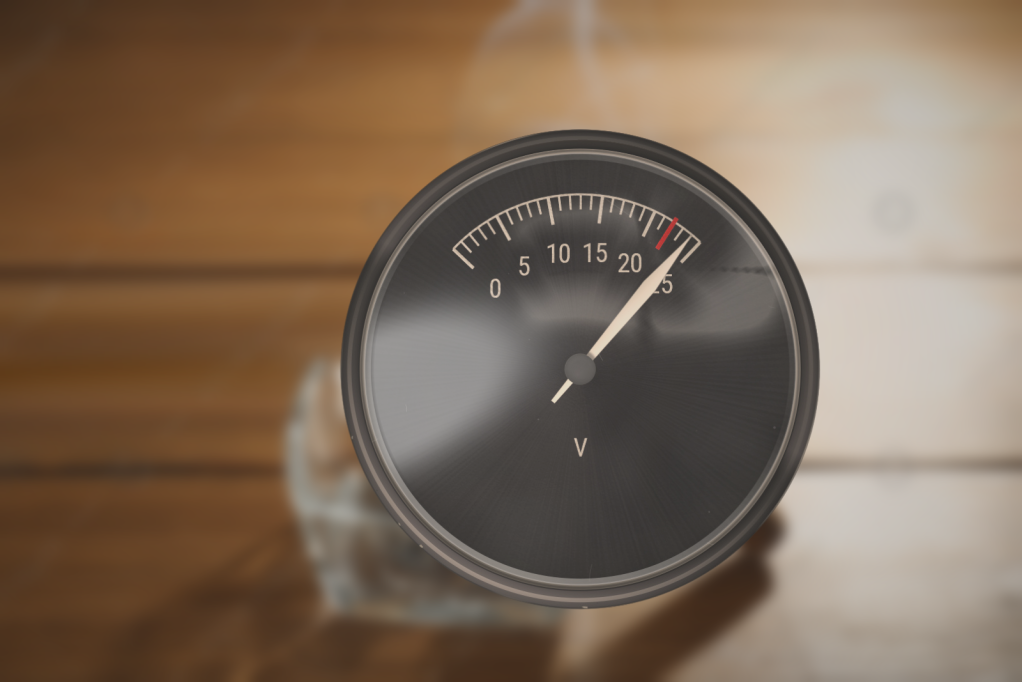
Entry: 24; V
